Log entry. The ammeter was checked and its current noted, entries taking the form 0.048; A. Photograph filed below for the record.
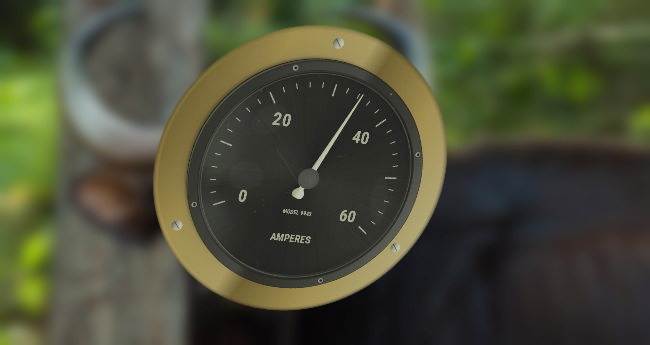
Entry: 34; A
